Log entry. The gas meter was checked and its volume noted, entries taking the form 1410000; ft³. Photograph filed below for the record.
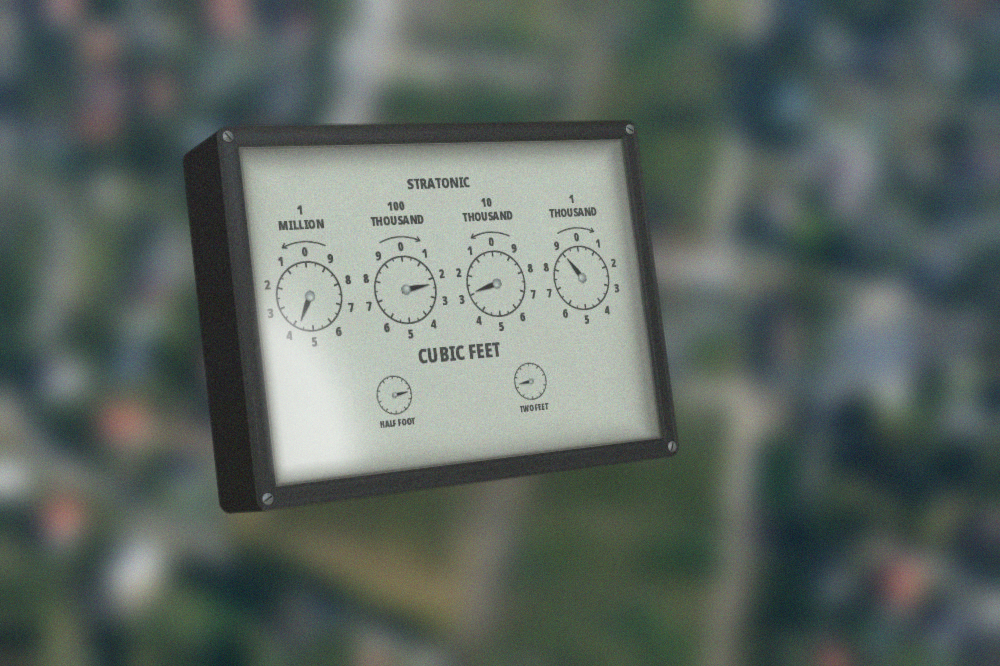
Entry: 422900; ft³
